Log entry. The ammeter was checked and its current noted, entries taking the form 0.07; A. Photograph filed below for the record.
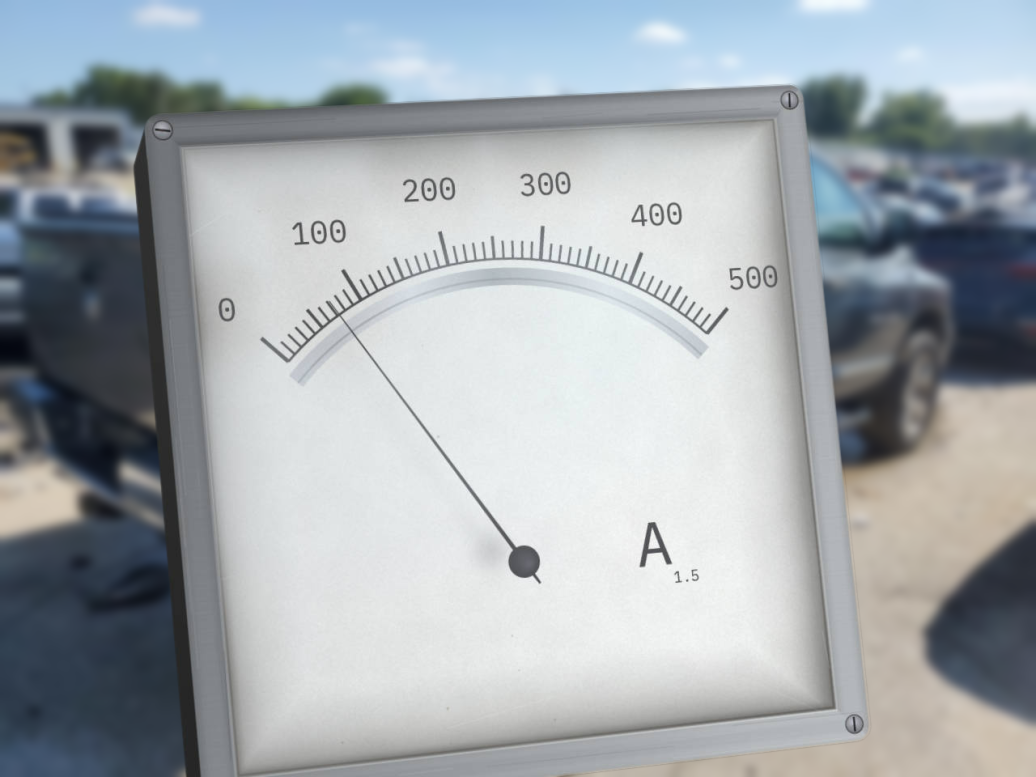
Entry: 70; A
